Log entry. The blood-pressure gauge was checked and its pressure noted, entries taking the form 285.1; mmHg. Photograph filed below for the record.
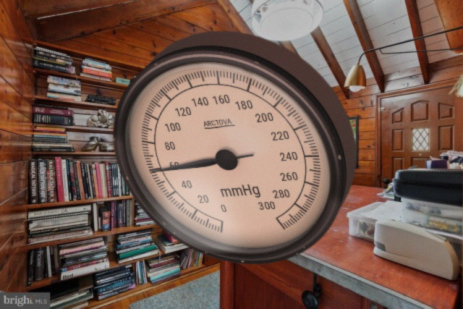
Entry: 60; mmHg
